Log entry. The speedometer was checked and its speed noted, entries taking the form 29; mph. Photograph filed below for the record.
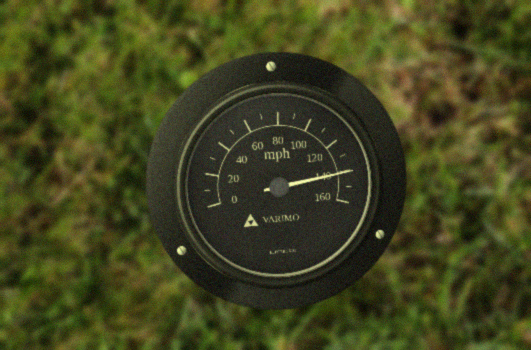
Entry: 140; mph
